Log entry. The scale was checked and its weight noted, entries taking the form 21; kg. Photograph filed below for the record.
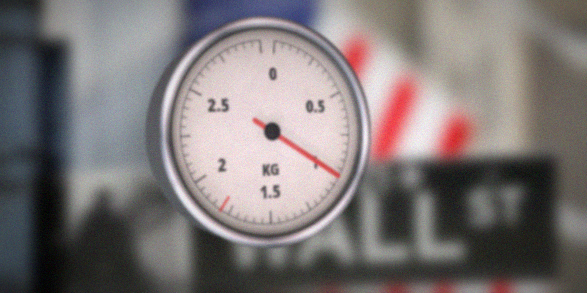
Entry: 1; kg
